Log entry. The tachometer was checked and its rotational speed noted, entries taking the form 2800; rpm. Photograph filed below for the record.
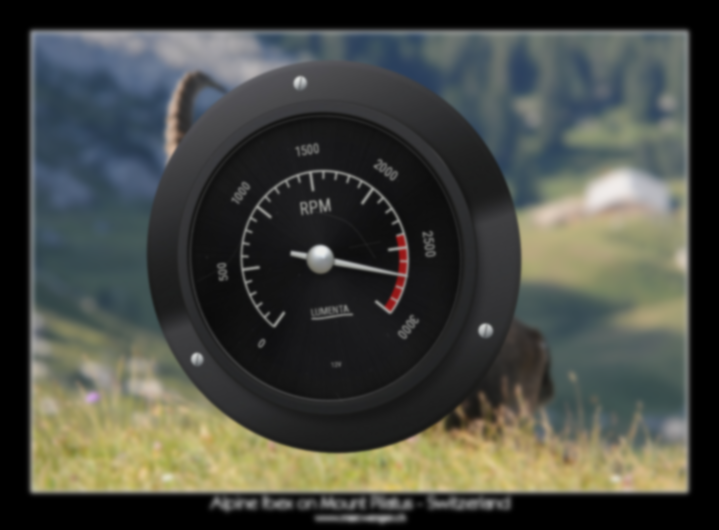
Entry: 2700; rpm
